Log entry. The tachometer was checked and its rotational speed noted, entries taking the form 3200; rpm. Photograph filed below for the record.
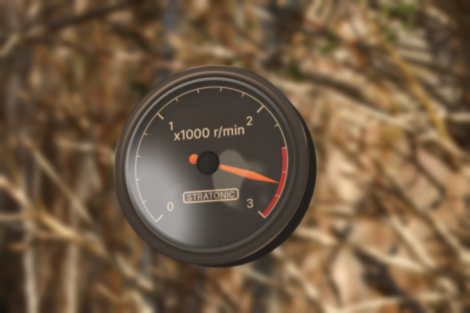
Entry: 2700; rpm
